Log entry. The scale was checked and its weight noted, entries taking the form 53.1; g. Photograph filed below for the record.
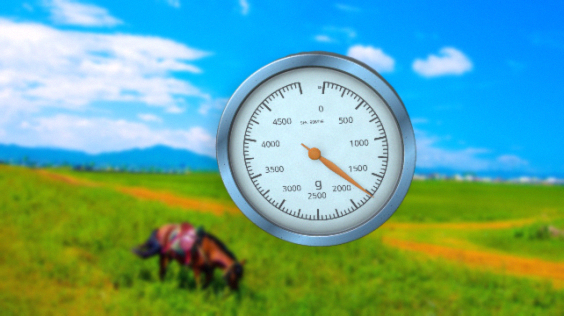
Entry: 1750; g
